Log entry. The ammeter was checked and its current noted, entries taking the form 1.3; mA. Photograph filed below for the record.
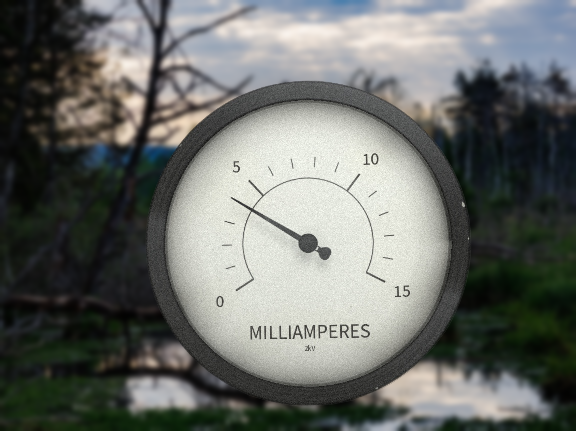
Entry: 4; mA
